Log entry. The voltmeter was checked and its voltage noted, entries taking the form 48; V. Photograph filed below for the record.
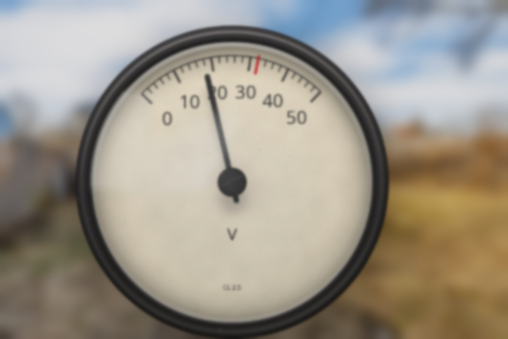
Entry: 18; V
